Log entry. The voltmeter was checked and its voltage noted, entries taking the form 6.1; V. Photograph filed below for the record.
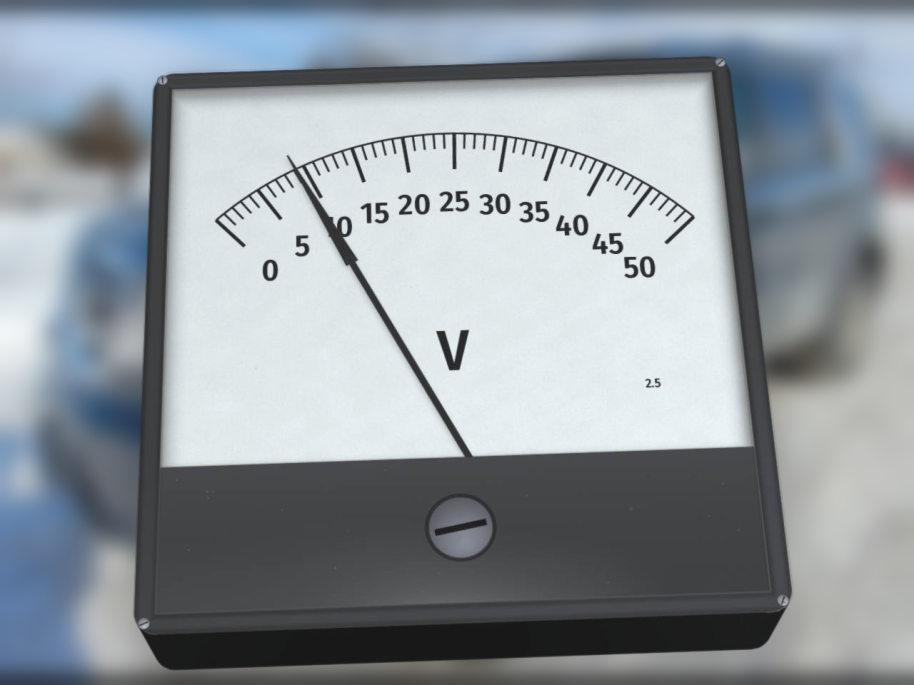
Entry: 9; V
